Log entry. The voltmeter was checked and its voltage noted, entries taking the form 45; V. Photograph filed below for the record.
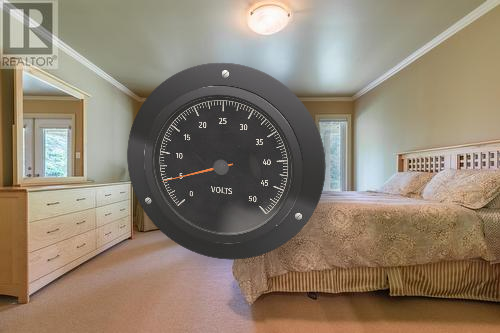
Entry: 5; V
